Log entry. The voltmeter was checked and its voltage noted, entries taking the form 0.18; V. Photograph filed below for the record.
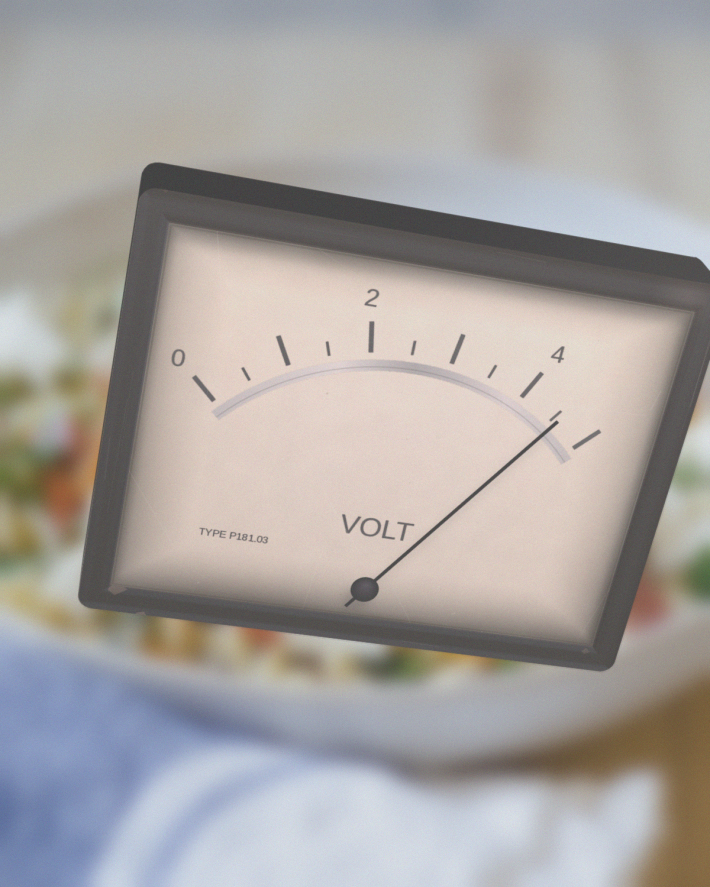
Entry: 4.5; V
